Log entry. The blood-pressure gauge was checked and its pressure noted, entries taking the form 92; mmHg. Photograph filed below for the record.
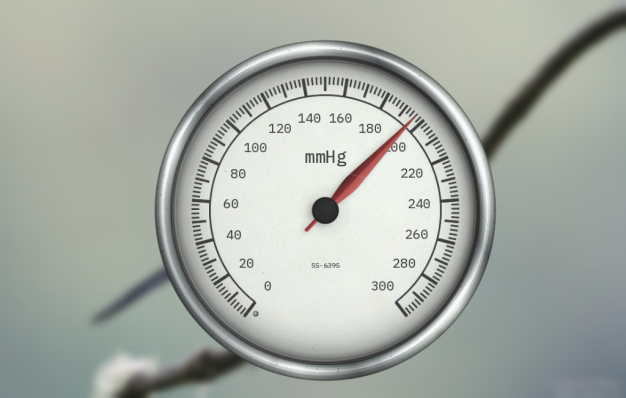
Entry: 196; mmHg
